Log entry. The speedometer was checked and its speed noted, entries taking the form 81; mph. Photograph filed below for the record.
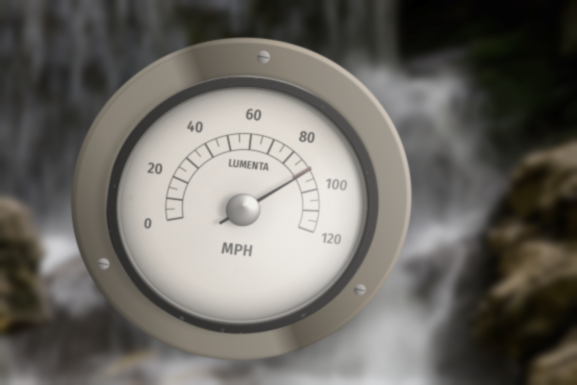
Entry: 90; mph
